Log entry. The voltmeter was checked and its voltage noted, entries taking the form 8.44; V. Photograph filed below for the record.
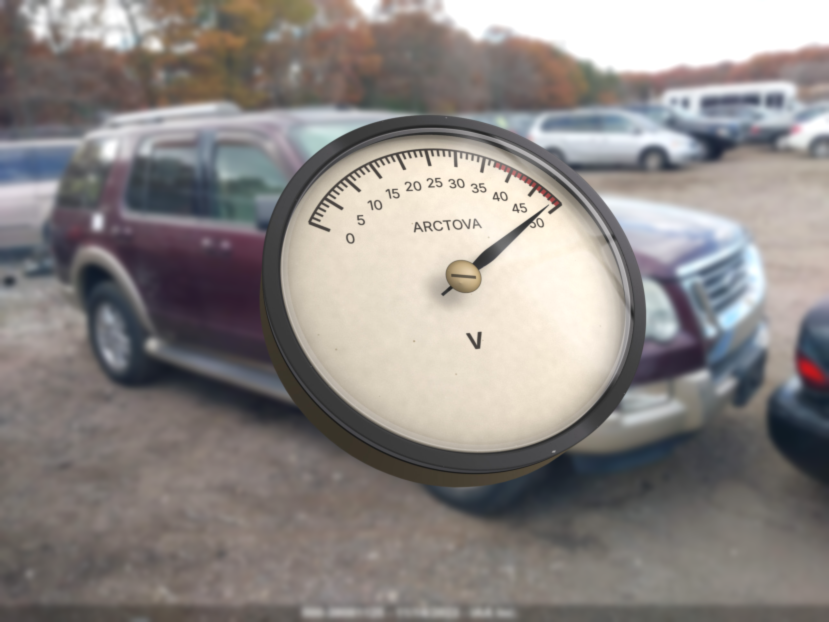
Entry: 49; V
